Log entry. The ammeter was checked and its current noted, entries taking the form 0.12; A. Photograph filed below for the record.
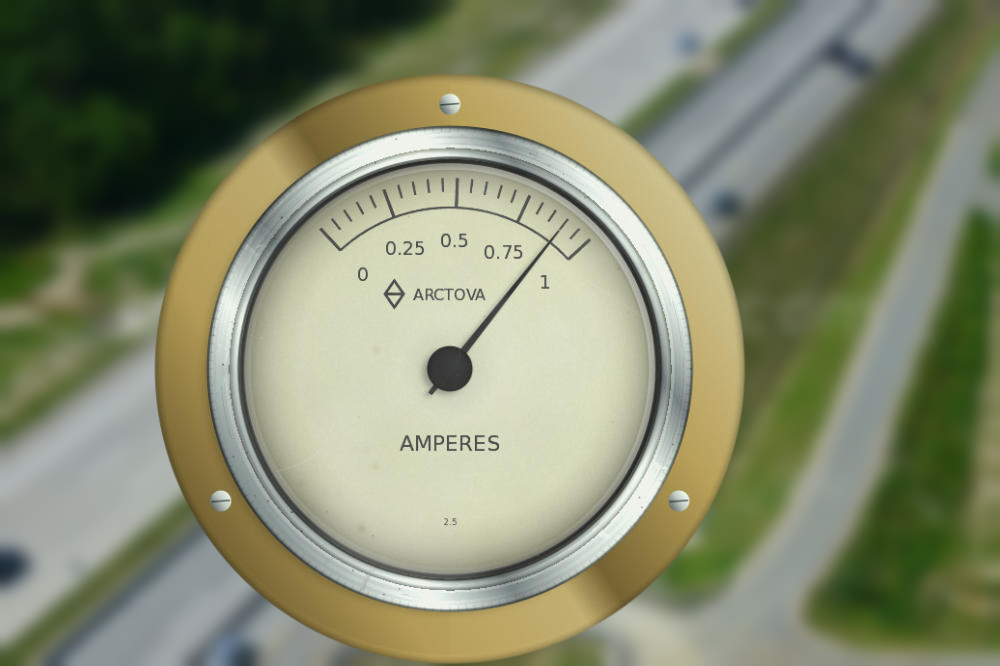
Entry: 0.9; A
